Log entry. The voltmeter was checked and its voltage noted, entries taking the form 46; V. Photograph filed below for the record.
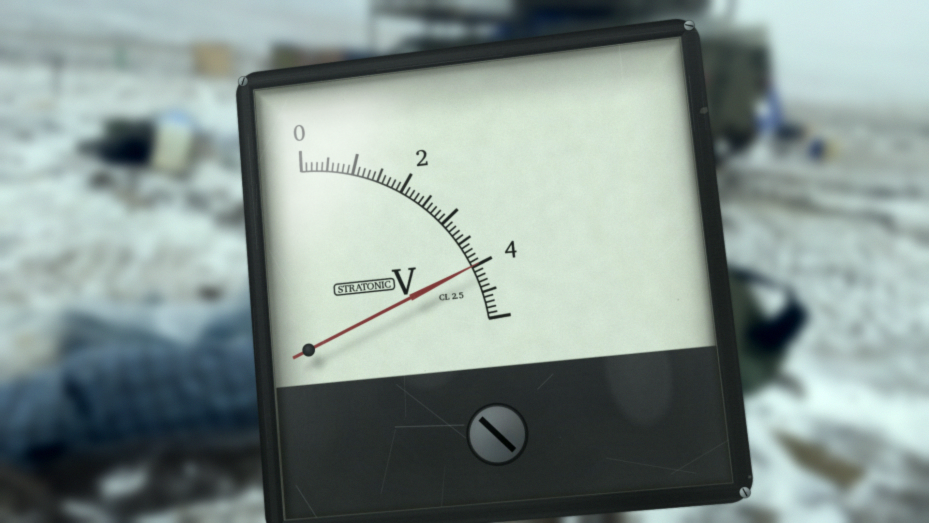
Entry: 4; V
